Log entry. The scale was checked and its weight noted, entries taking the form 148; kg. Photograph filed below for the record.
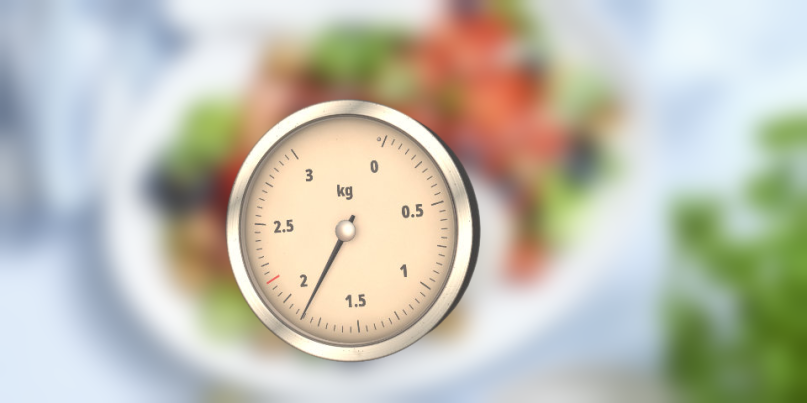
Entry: 1.85; kg
